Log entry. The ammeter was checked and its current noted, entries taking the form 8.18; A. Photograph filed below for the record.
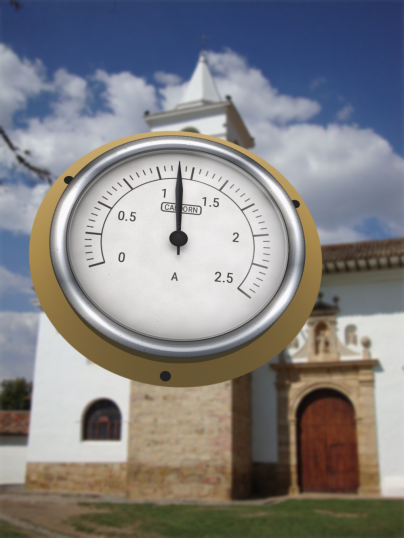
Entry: 1.15; A
